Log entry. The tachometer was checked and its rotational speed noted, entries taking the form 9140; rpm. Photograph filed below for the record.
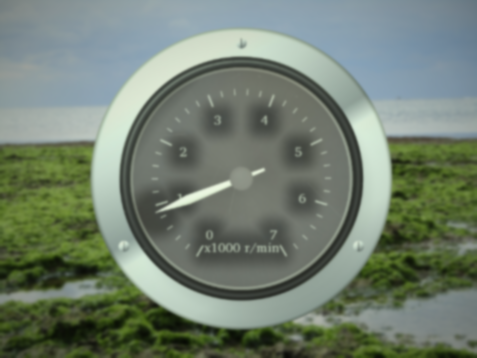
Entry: 900; rpm
